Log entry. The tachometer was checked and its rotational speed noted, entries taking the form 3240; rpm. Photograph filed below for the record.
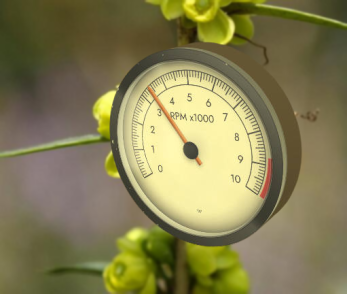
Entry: 3500; rpm
